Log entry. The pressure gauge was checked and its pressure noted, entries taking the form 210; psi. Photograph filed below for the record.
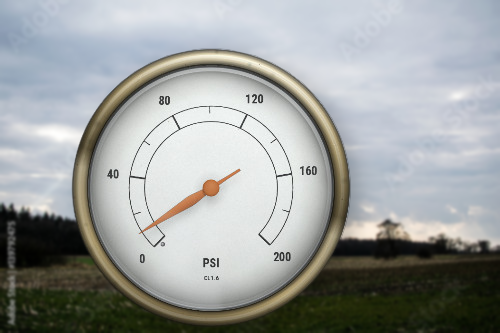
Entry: 10; psi
